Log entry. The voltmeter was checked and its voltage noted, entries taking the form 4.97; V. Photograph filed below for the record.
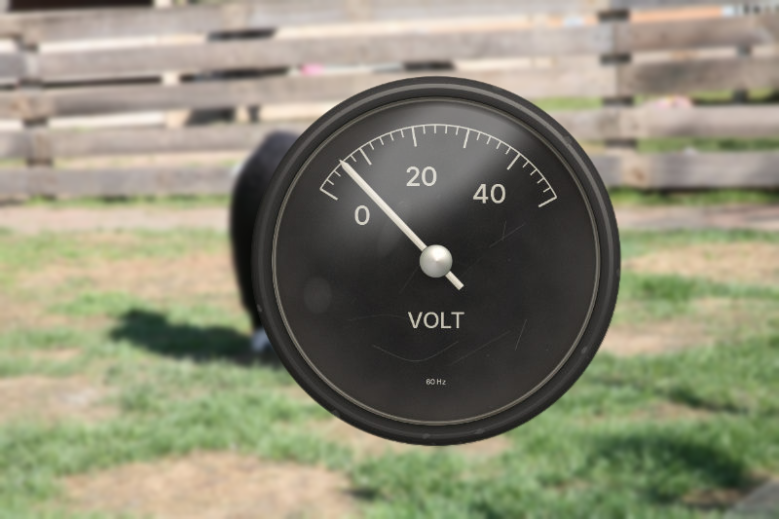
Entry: 6; V
